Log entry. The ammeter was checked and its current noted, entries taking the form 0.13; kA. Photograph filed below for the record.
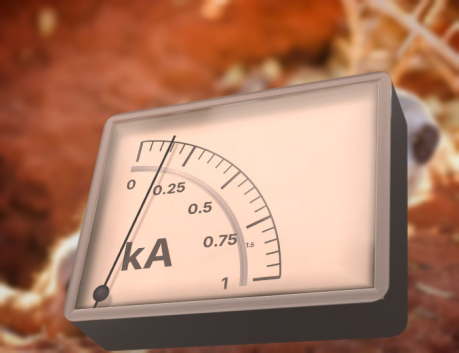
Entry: 0.15; kA
